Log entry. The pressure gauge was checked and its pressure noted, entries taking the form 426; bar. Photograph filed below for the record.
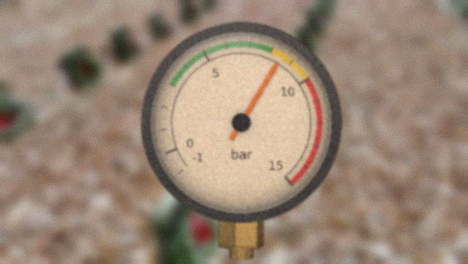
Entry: 8.5; bar
